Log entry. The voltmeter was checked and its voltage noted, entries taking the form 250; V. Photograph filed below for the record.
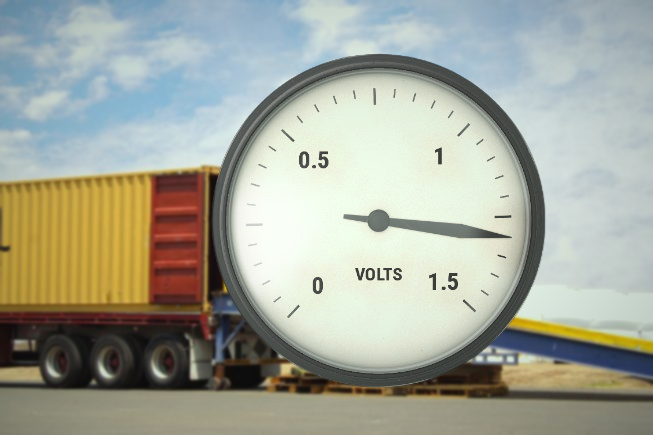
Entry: 1.3; V
